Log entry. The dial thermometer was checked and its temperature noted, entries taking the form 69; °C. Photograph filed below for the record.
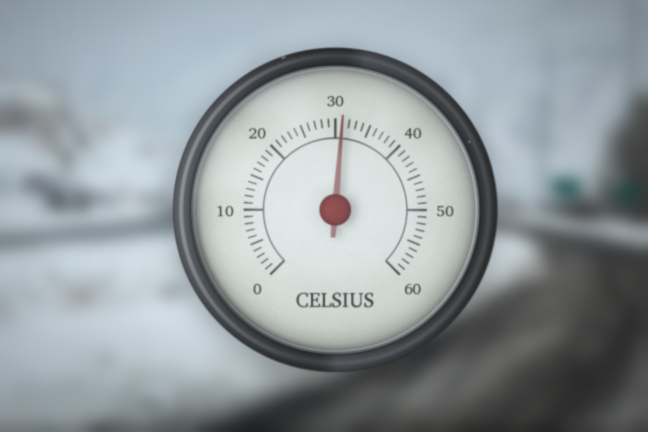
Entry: 31; °C
